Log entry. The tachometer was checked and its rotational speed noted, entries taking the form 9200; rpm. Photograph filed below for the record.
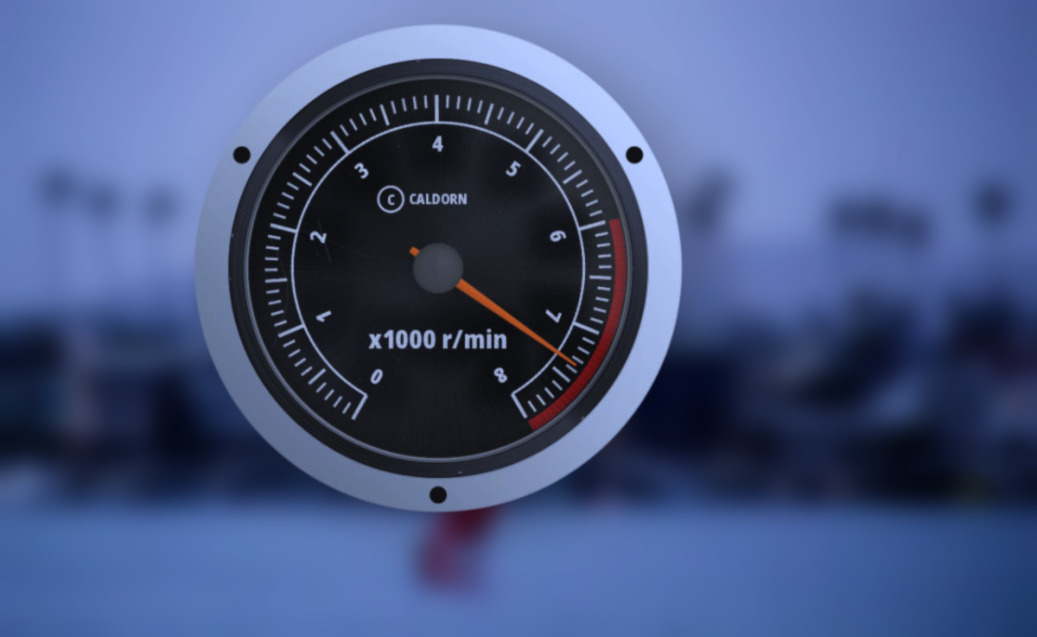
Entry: 7350; rpm
